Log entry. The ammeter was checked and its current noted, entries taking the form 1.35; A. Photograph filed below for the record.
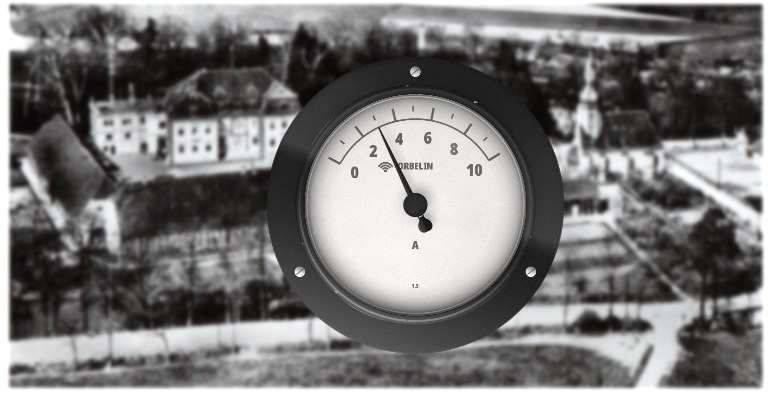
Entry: 3; A
